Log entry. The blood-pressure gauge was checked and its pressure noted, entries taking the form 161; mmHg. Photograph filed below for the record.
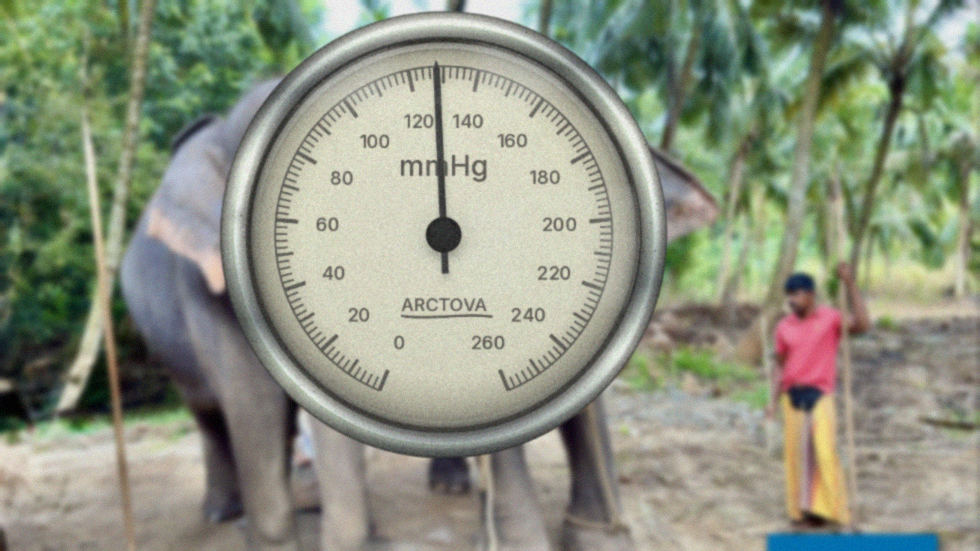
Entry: 128; mmHg
